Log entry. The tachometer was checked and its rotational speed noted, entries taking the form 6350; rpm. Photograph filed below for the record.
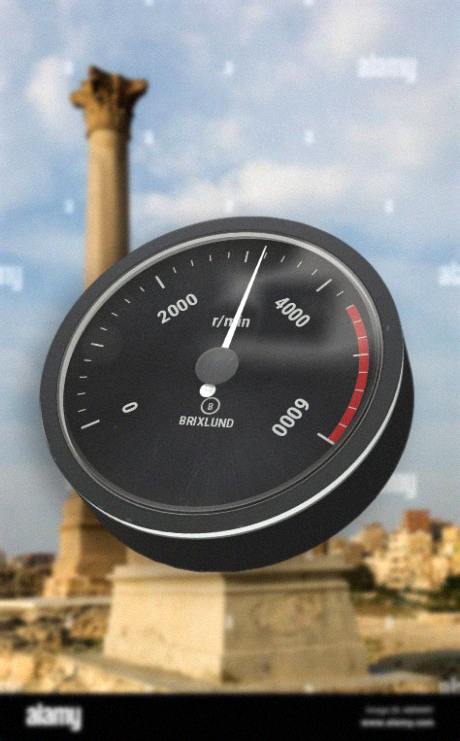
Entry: 3200; rpm
